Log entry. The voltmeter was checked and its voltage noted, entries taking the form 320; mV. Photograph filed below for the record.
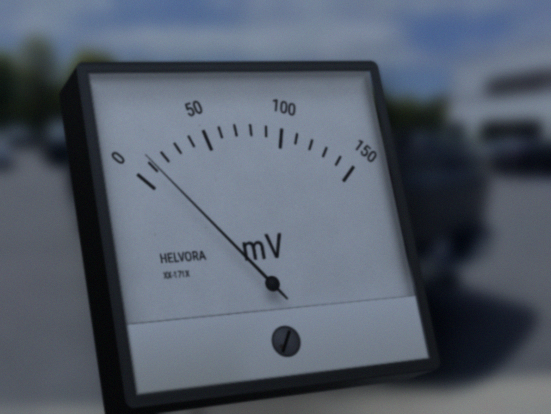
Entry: 10; mV
